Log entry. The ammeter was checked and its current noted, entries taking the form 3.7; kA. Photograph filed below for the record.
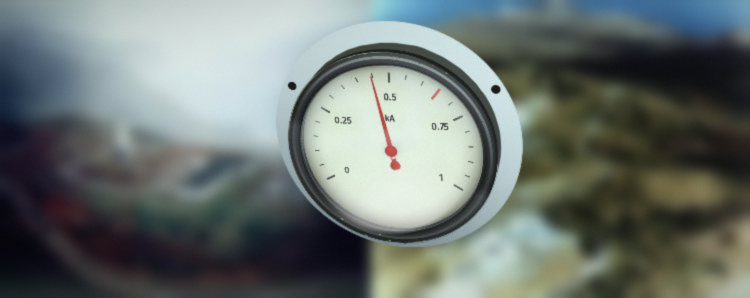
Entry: 0.45; kA
